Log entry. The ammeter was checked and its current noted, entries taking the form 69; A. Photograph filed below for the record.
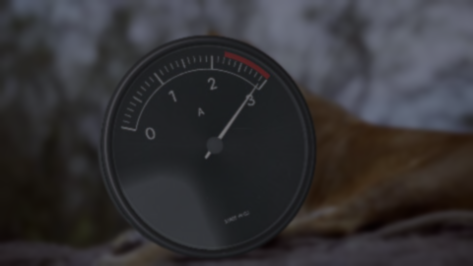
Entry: 2.9; A
